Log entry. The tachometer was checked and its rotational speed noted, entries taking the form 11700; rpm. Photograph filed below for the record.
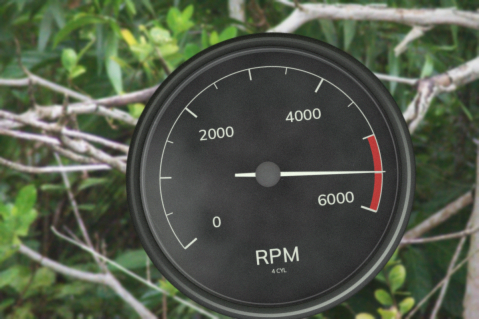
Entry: 5500; rpm
